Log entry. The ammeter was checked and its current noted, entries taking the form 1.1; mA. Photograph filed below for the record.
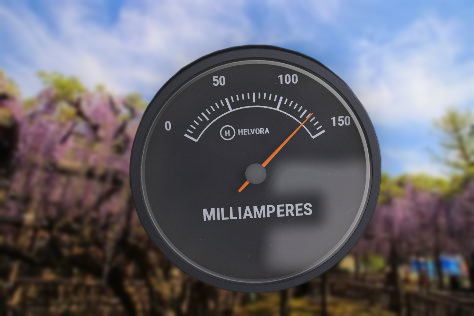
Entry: 130; mA
